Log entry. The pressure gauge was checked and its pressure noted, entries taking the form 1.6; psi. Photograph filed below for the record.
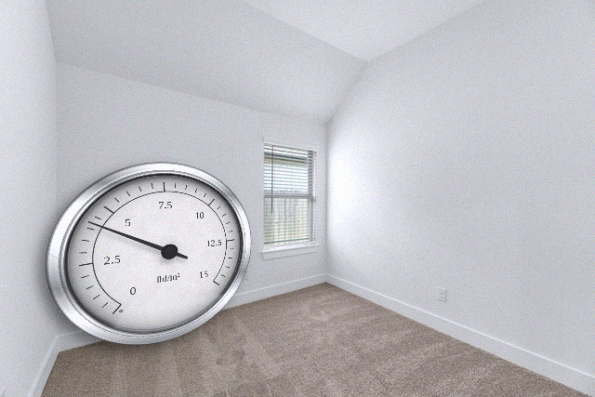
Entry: 4.25; psi
